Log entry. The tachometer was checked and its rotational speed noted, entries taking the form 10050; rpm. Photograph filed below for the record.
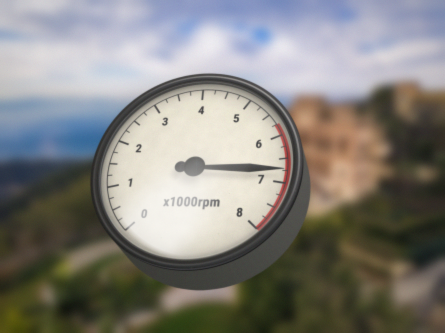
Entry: 6750; rpm
